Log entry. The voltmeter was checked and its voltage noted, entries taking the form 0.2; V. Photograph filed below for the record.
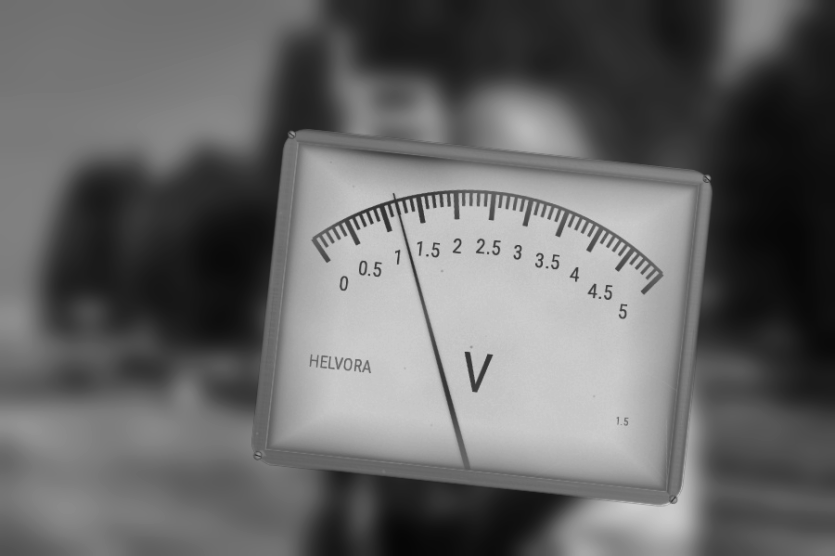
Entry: 1.2; V
